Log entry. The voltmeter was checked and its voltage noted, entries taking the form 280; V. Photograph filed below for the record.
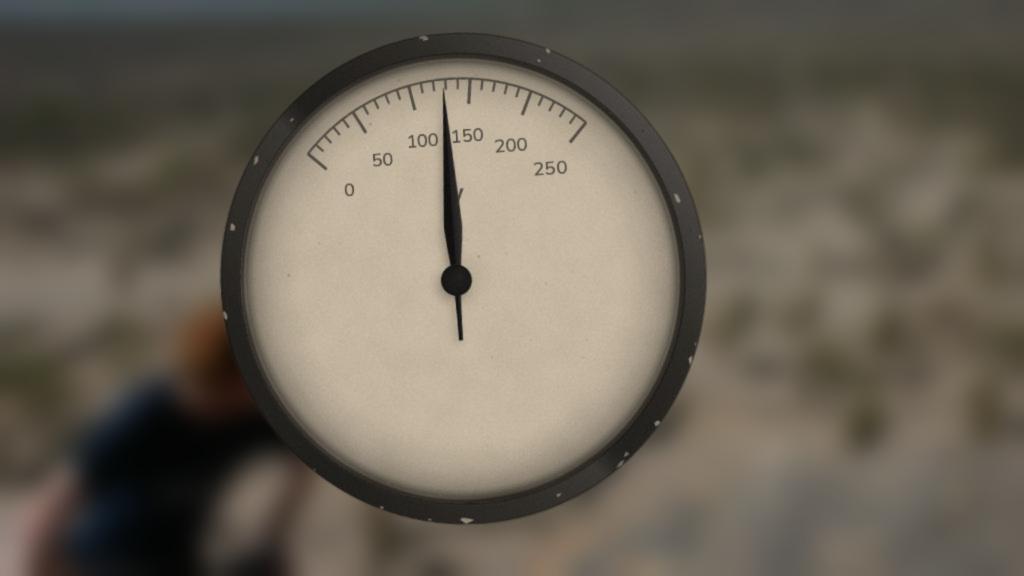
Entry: 130; V
